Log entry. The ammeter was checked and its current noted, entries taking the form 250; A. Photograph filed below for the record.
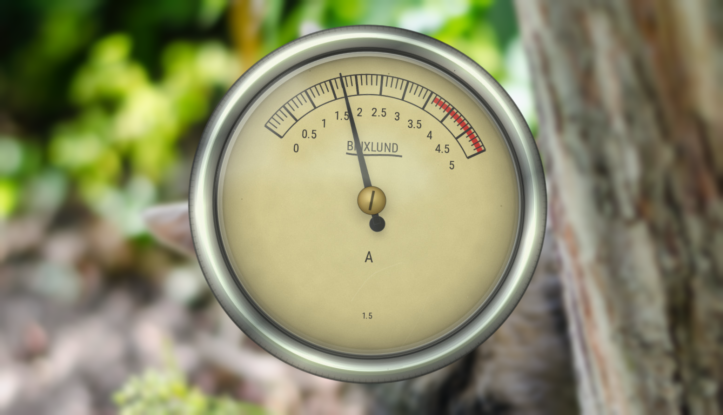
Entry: 1.7; A
